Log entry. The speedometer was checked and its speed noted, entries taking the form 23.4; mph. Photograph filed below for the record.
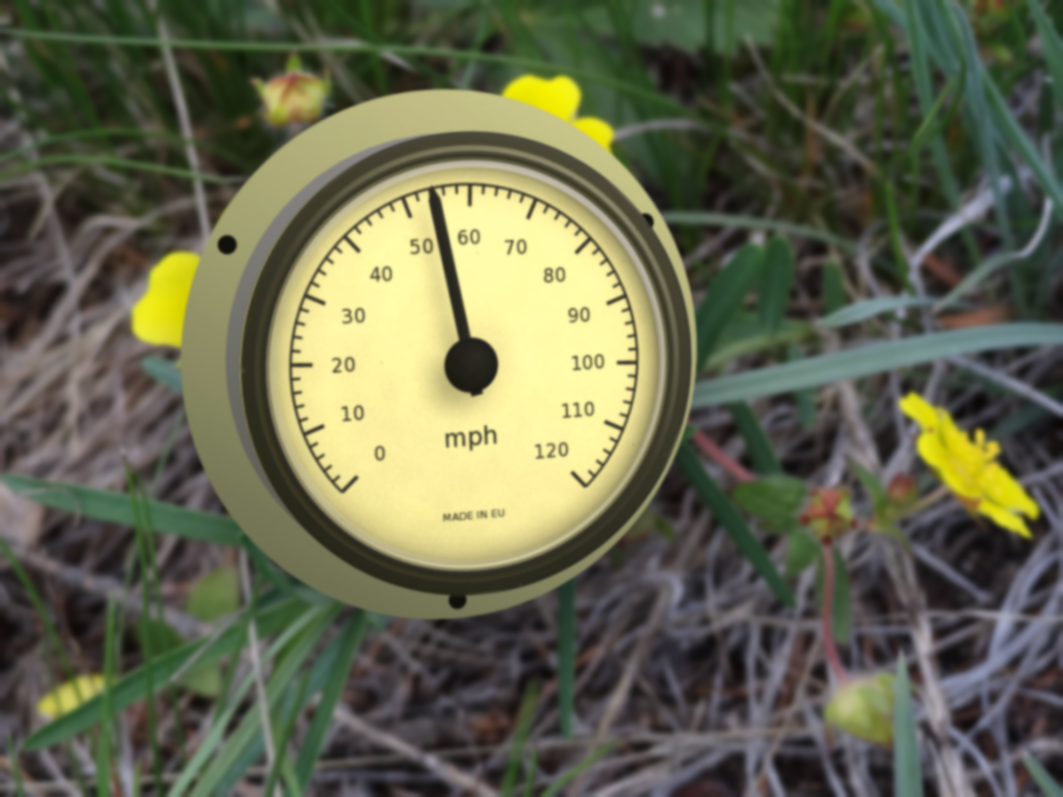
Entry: 54; mph
